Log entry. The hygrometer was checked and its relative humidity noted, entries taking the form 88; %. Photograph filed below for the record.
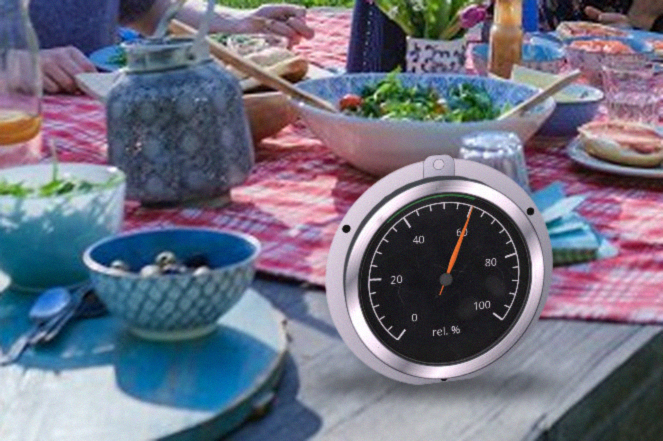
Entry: 60; %
